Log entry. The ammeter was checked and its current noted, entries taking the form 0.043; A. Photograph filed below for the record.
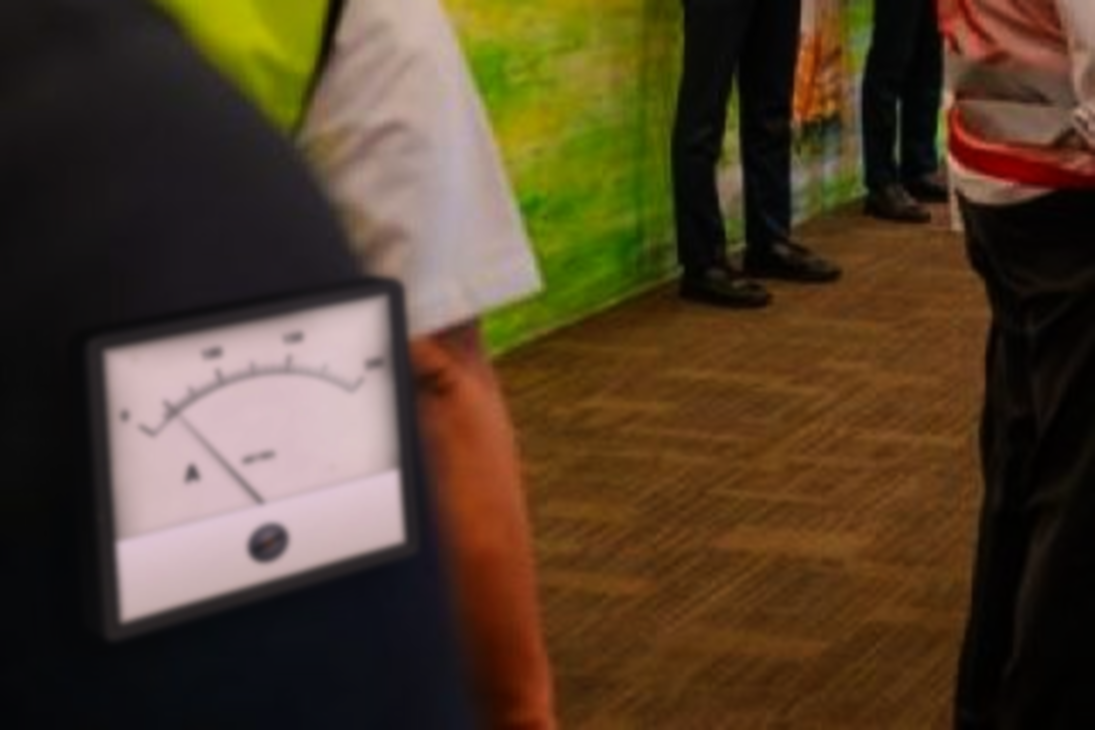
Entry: 50; A
